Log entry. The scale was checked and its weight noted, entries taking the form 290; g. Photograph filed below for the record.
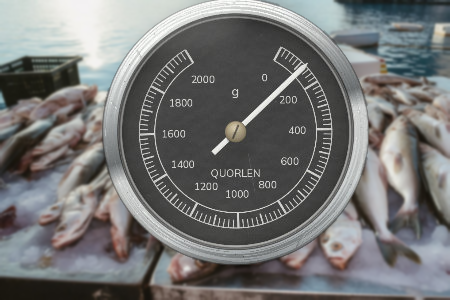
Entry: 120; g
